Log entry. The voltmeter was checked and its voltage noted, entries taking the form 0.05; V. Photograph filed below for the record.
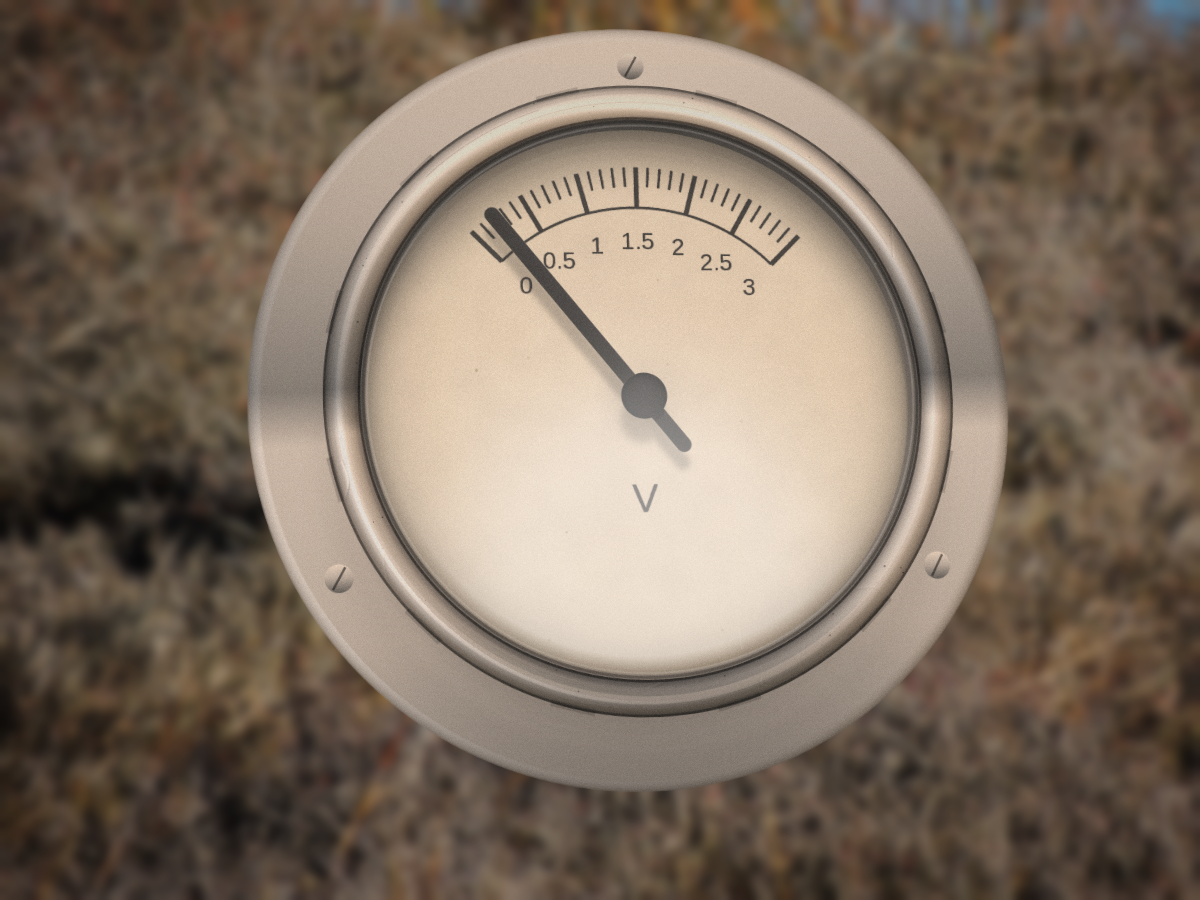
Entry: 0.2; V
